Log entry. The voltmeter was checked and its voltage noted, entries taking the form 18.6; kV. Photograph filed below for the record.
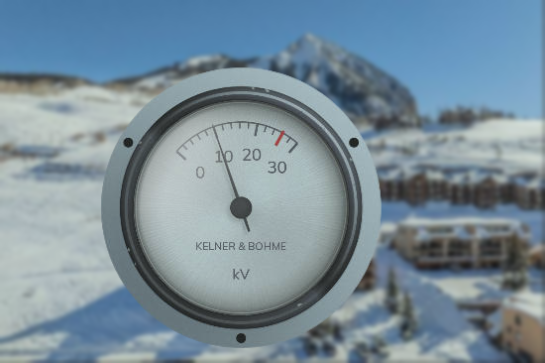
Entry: 10; kV
